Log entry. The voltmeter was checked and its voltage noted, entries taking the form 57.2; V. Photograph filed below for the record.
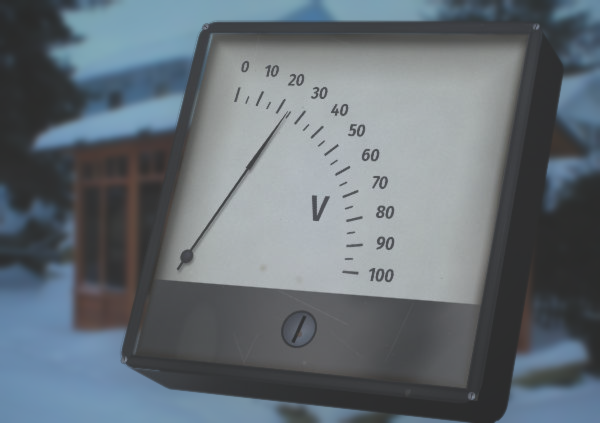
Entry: 25; V
